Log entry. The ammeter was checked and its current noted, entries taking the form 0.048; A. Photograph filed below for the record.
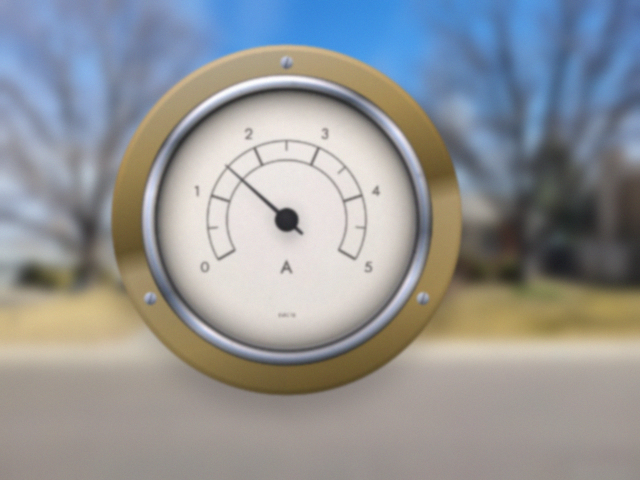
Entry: 1.5; A
